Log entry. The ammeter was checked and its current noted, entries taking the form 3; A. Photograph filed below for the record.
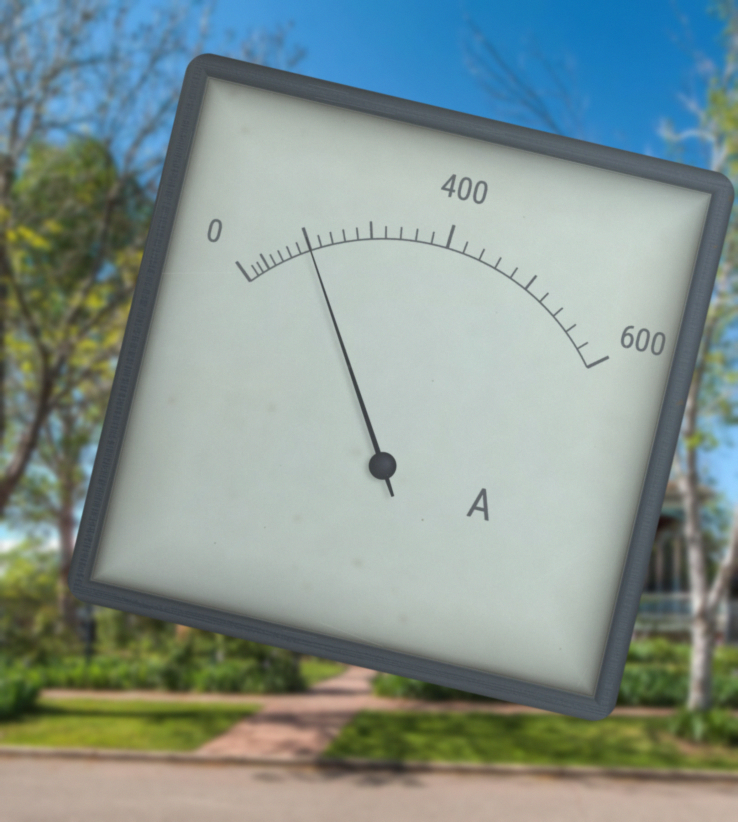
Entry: 200; A
